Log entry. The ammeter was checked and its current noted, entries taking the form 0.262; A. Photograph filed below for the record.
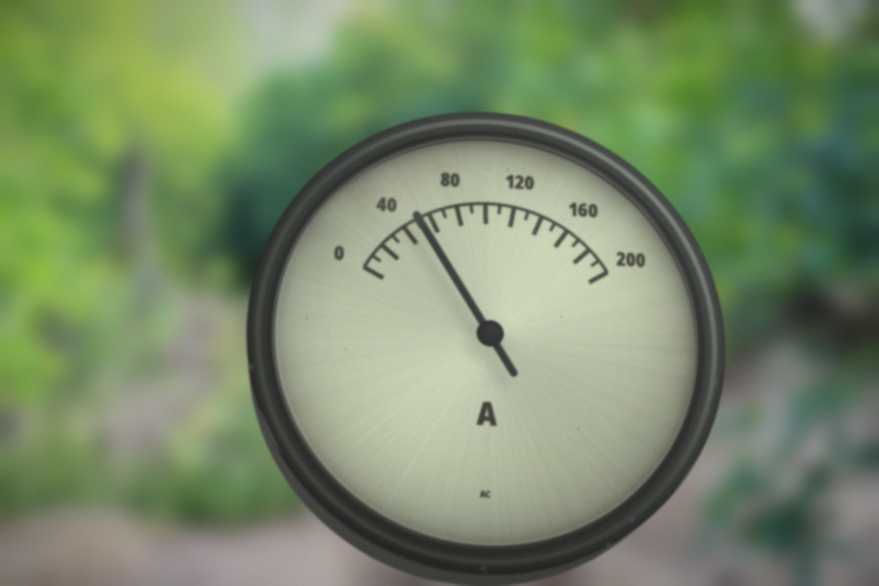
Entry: 50; A
